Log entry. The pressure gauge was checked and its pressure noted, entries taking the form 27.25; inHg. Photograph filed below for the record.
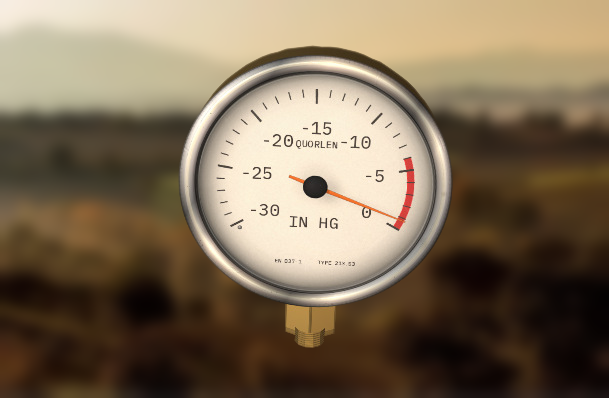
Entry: -1; inHg
